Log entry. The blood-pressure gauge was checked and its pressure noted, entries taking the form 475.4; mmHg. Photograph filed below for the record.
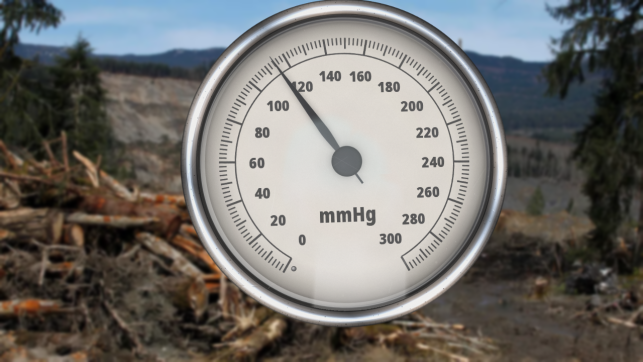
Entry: 114; mmHg
